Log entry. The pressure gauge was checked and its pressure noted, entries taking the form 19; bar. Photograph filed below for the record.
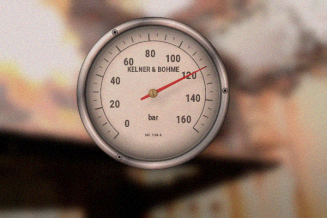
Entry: 120; bar
